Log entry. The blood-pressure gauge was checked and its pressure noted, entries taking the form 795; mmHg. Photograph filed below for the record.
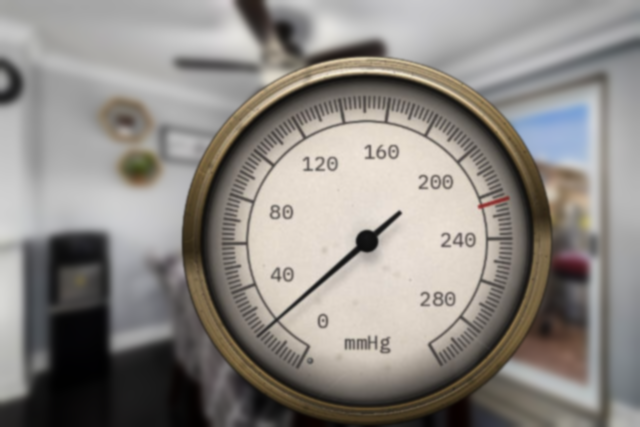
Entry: 20; mmHg
